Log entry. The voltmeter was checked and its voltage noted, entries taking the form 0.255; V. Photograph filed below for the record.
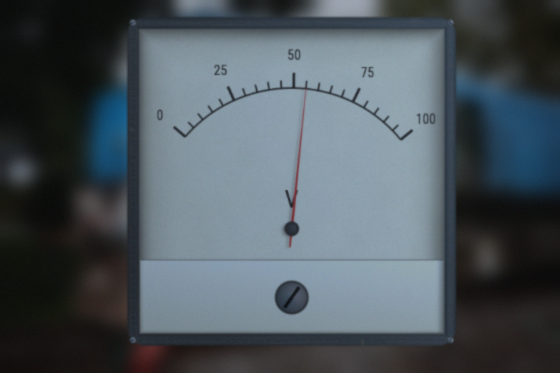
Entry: 55; V
